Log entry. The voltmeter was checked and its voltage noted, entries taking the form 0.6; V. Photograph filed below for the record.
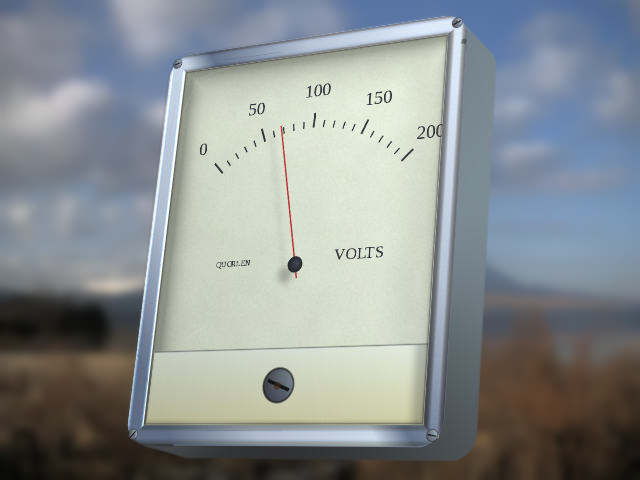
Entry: 70; V
